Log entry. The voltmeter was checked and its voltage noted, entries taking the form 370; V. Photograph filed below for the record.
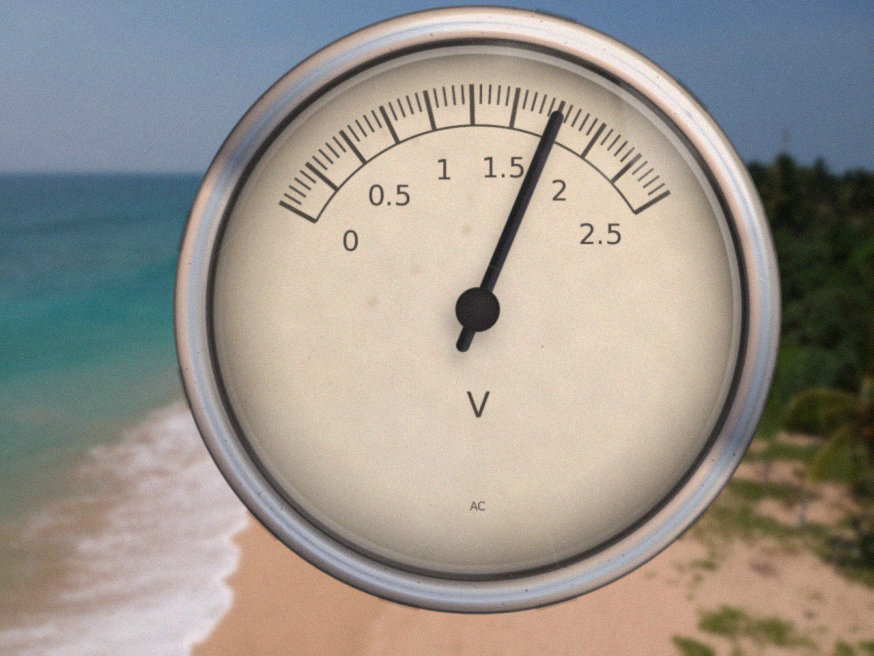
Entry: 1.75; V
